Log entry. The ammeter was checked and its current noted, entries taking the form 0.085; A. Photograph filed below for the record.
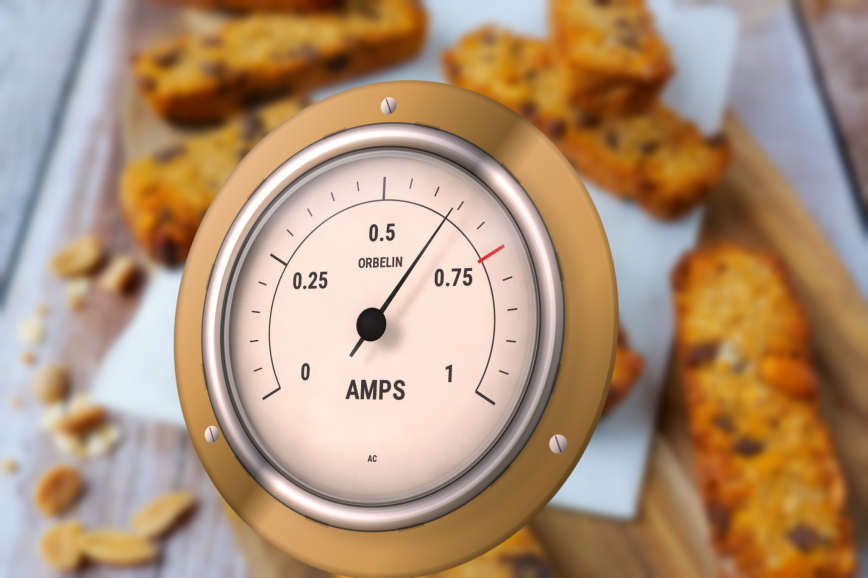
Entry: 0.65; A
